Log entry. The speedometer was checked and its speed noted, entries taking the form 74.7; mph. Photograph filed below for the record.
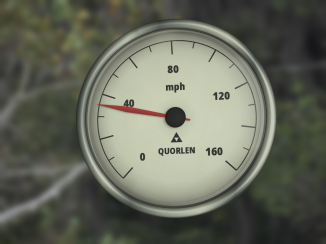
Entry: 35; mph
